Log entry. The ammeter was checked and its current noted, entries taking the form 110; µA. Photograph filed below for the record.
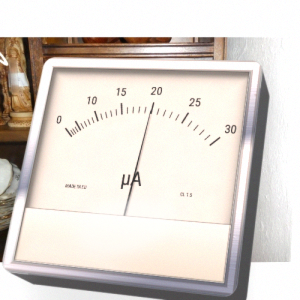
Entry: 20; µA
